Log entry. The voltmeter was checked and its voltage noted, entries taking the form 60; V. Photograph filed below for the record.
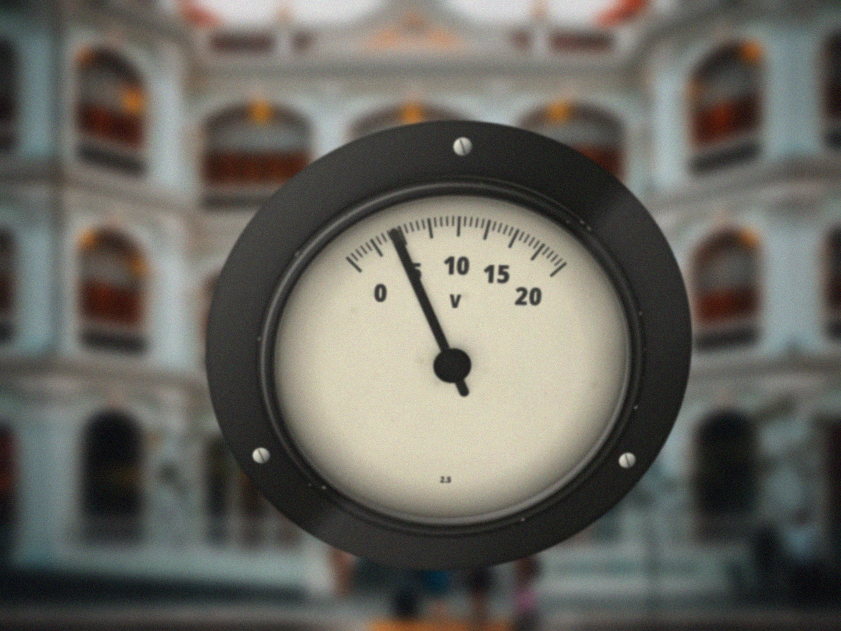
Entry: 4.5; V
